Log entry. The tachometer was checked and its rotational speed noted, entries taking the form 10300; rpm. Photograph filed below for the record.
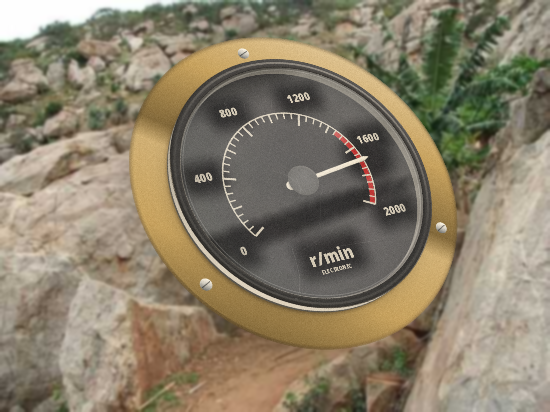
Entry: 1700; rpm
